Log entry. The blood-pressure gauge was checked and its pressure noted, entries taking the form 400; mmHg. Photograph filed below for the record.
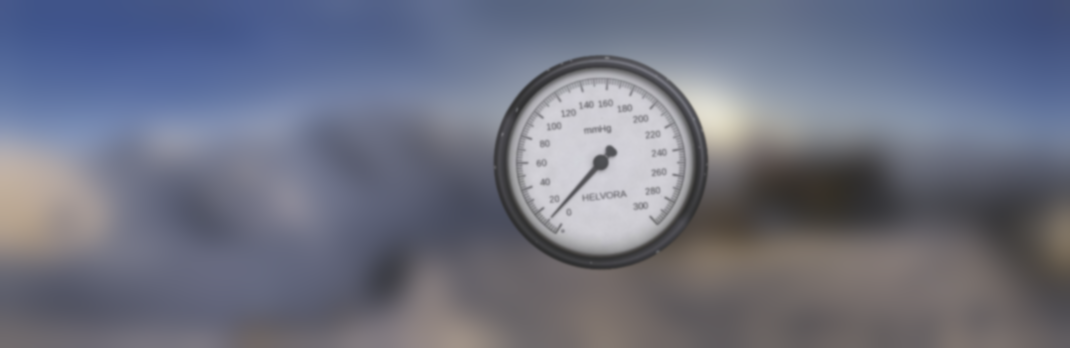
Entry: 10; mmHg
